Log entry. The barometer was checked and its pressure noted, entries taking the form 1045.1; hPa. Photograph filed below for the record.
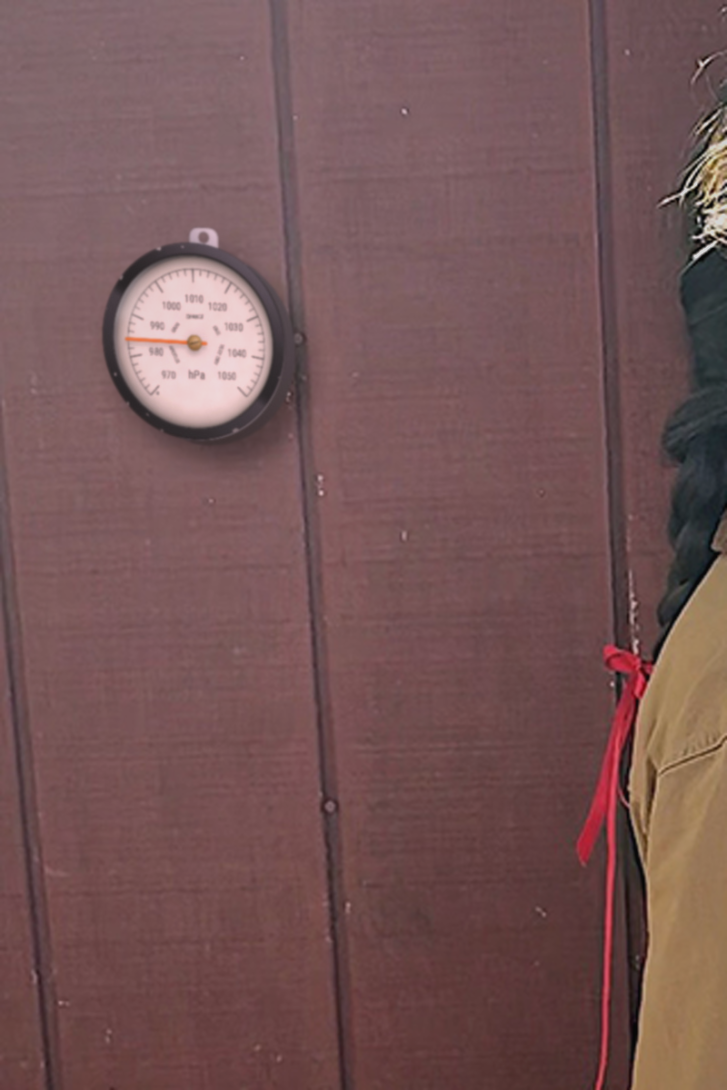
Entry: 984; hPa
